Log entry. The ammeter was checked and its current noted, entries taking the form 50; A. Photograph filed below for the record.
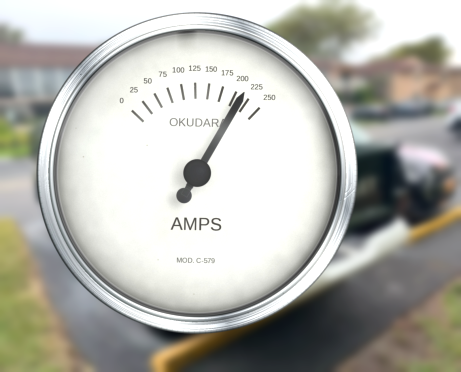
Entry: 212.5; A
